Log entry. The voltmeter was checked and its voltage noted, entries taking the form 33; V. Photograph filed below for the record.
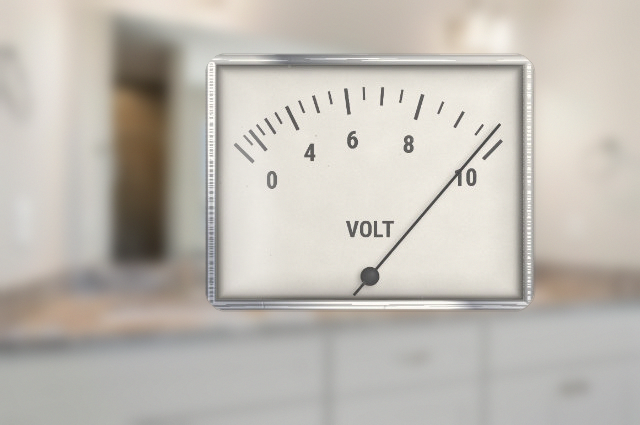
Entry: 9.75; V
